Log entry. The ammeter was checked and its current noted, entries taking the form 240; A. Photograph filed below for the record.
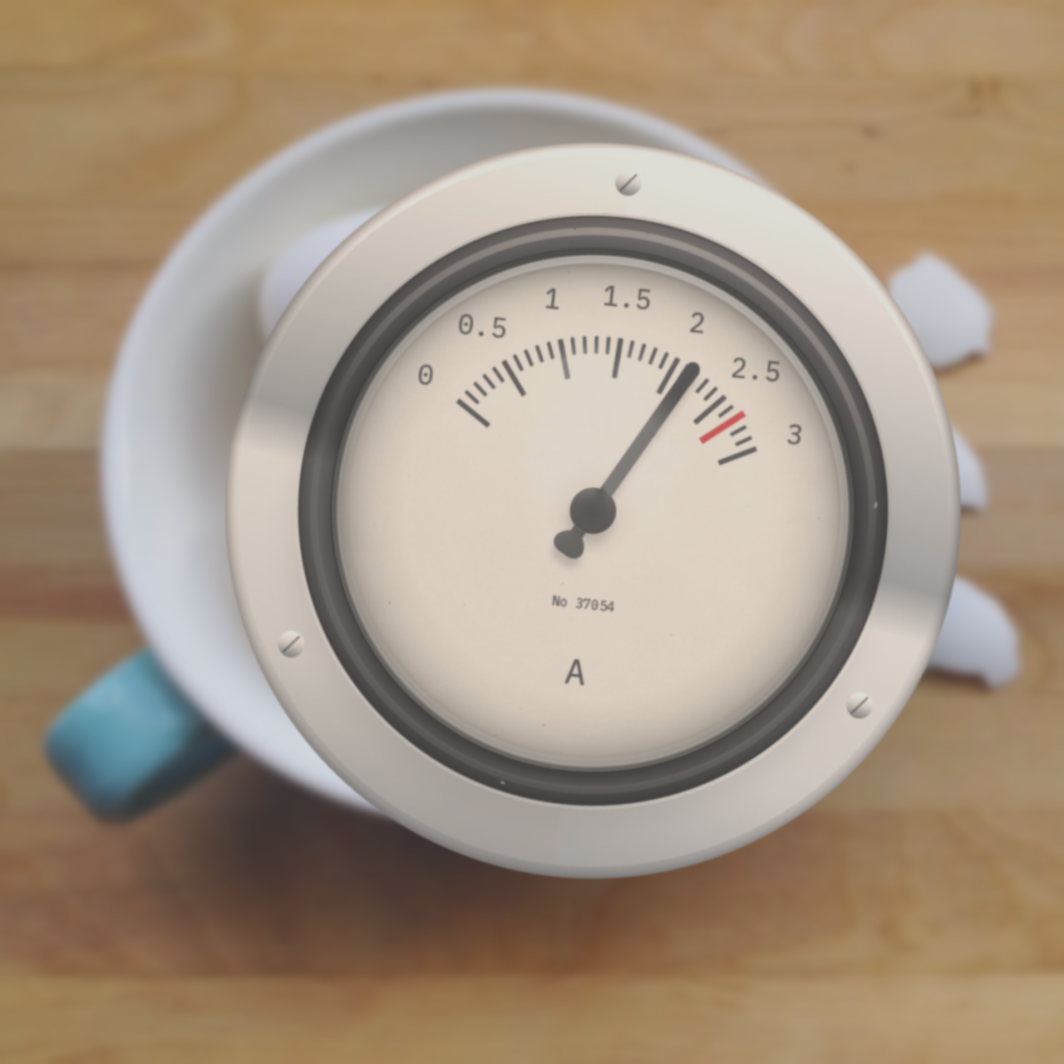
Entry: 2.15; A
